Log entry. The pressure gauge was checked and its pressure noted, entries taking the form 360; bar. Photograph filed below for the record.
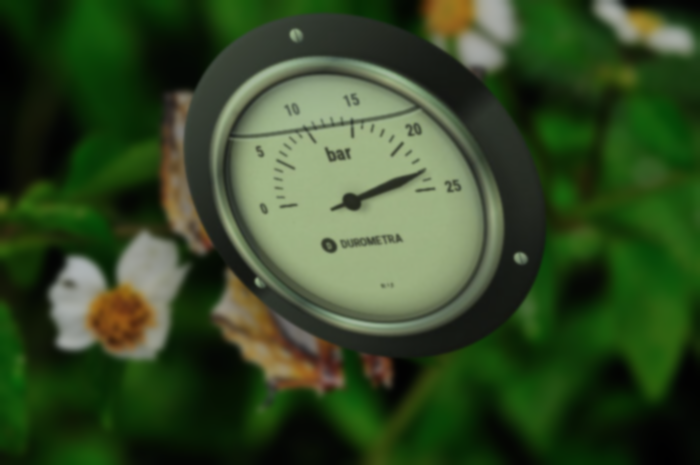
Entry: 23; bar
